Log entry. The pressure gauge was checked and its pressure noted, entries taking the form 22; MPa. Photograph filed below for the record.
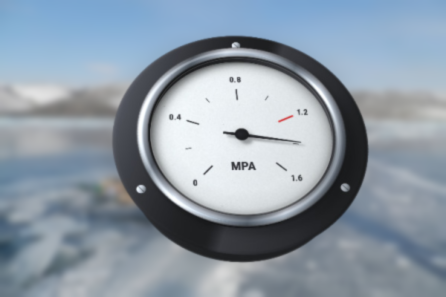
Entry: 1.4; MPa
